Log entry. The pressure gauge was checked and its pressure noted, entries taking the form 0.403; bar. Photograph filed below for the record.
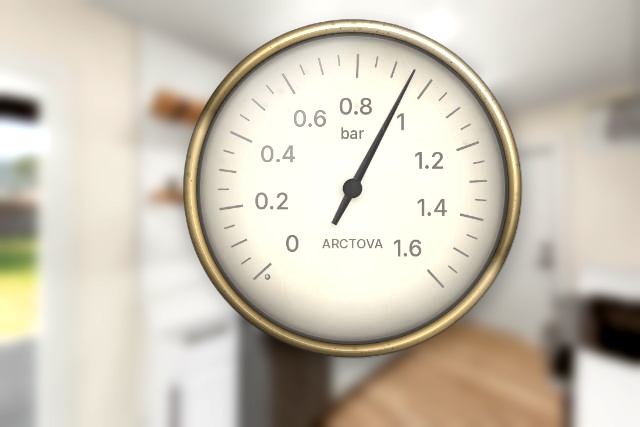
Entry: 0.95; bar
